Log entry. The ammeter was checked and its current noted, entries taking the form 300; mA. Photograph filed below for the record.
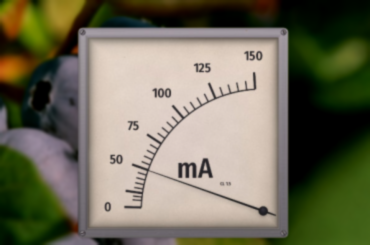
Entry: 50; mA
